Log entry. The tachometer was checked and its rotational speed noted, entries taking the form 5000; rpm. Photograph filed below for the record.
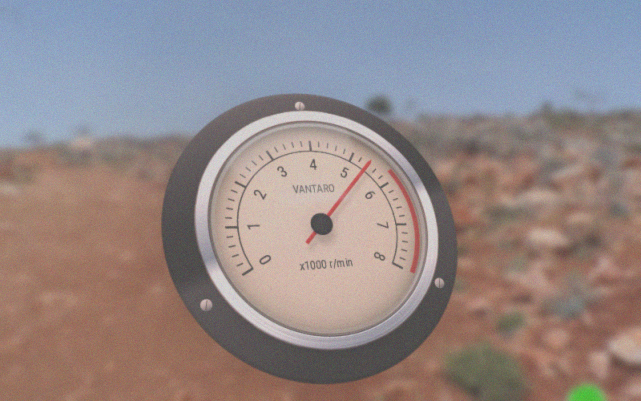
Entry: 5400; rpm
